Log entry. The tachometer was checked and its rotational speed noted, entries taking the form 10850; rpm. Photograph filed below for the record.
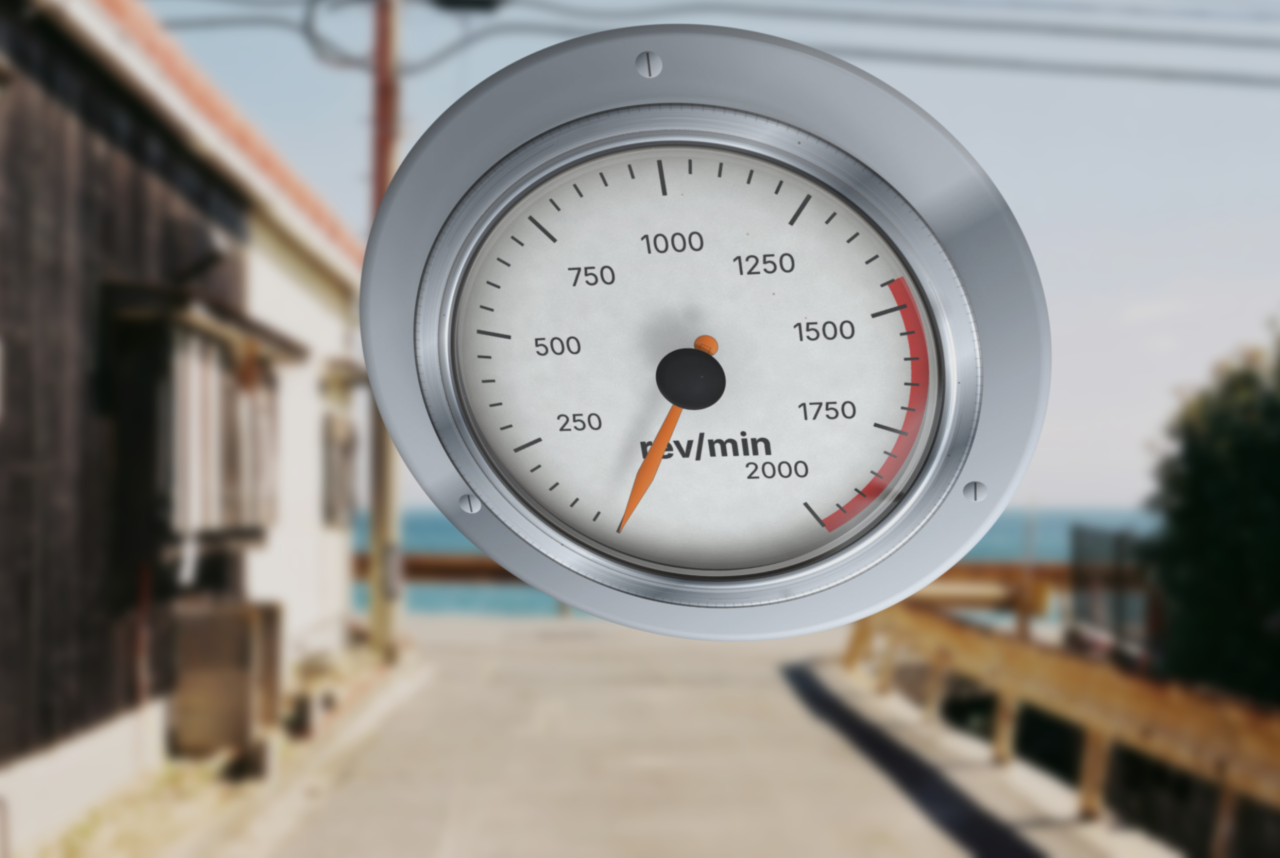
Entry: 0; rpm
